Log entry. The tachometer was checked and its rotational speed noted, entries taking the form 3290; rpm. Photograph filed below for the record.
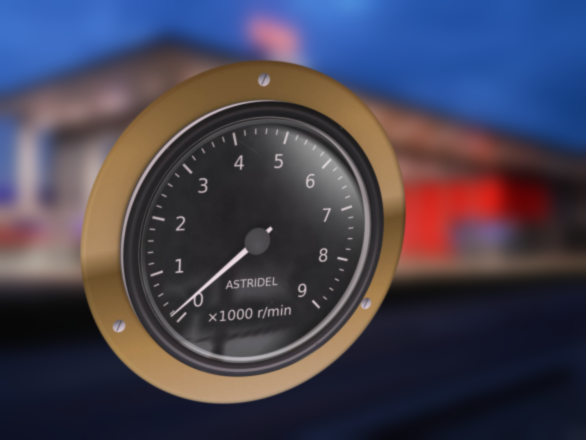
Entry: 200; rpm
